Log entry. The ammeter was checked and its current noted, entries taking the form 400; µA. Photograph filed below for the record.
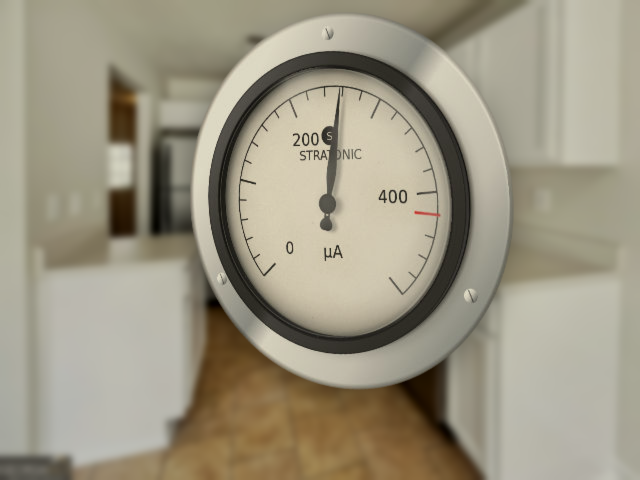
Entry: 260; µA
